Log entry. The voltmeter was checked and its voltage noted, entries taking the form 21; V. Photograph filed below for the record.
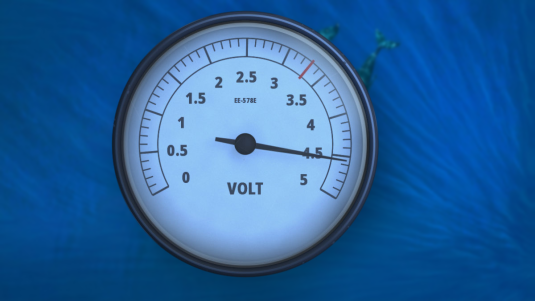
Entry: 4.55; V
